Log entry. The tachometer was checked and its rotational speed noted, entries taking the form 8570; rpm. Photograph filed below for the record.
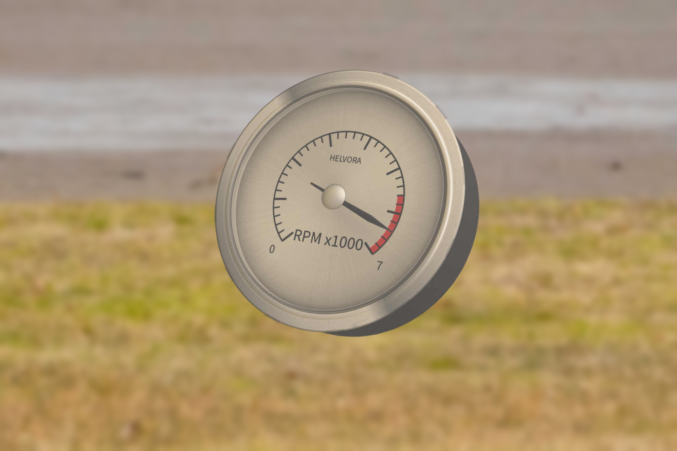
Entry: 6400; rpm
